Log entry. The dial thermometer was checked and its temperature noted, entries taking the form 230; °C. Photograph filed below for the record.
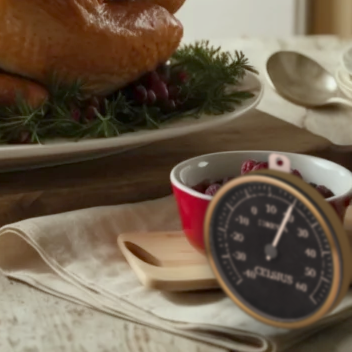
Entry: 20; °C
